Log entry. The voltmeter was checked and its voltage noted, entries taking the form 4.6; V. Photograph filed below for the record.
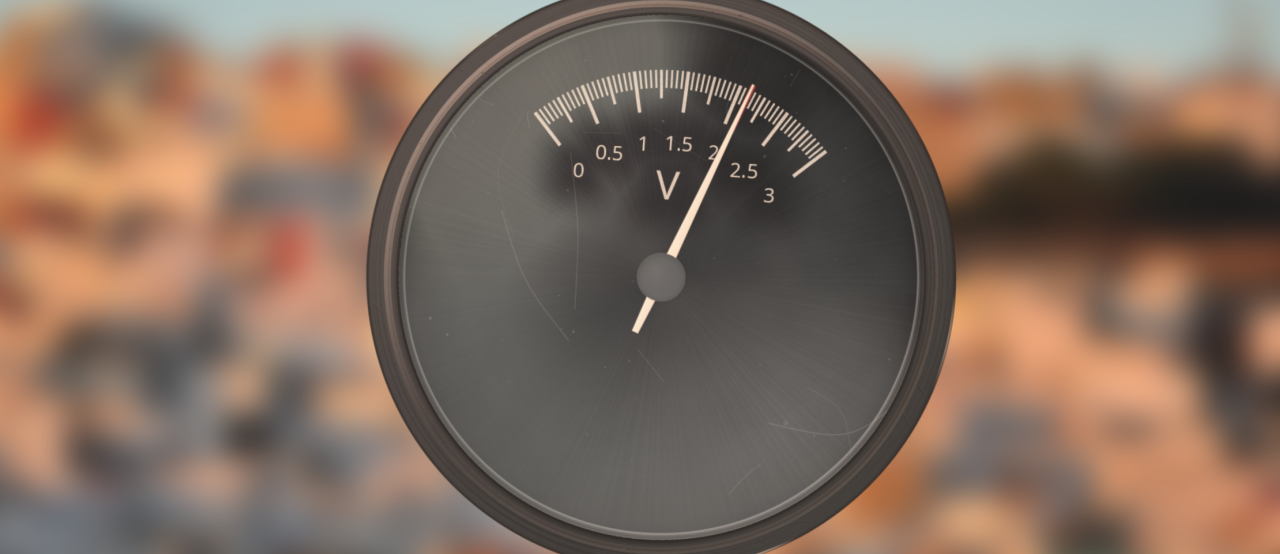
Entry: 2.1; V
